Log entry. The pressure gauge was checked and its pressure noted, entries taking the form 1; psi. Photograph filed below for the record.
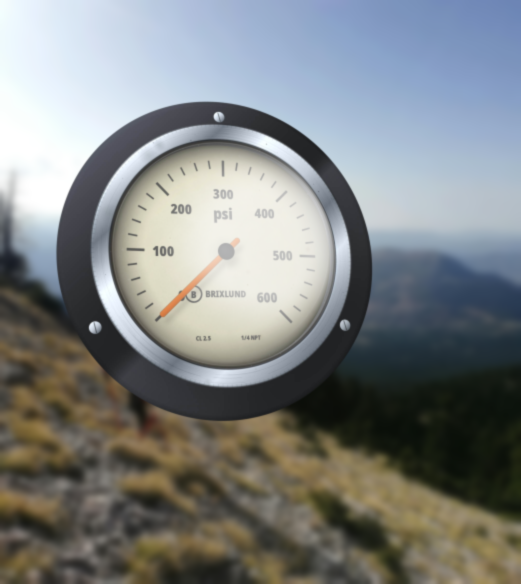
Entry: 0; psi
